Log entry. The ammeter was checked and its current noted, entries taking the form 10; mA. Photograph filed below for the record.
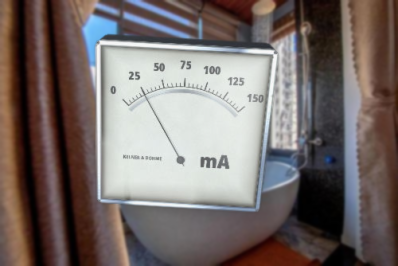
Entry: 25; mA
